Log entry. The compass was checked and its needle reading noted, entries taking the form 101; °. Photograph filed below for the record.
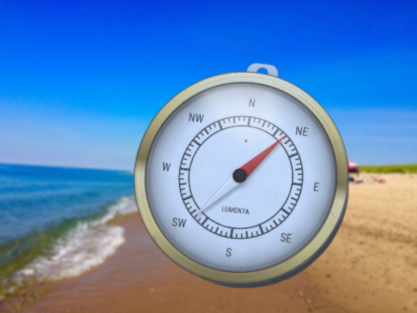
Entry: 40; °
